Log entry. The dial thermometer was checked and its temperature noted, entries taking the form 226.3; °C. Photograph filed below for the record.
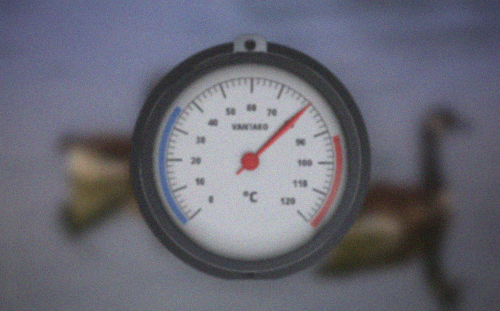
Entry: 80; °C
